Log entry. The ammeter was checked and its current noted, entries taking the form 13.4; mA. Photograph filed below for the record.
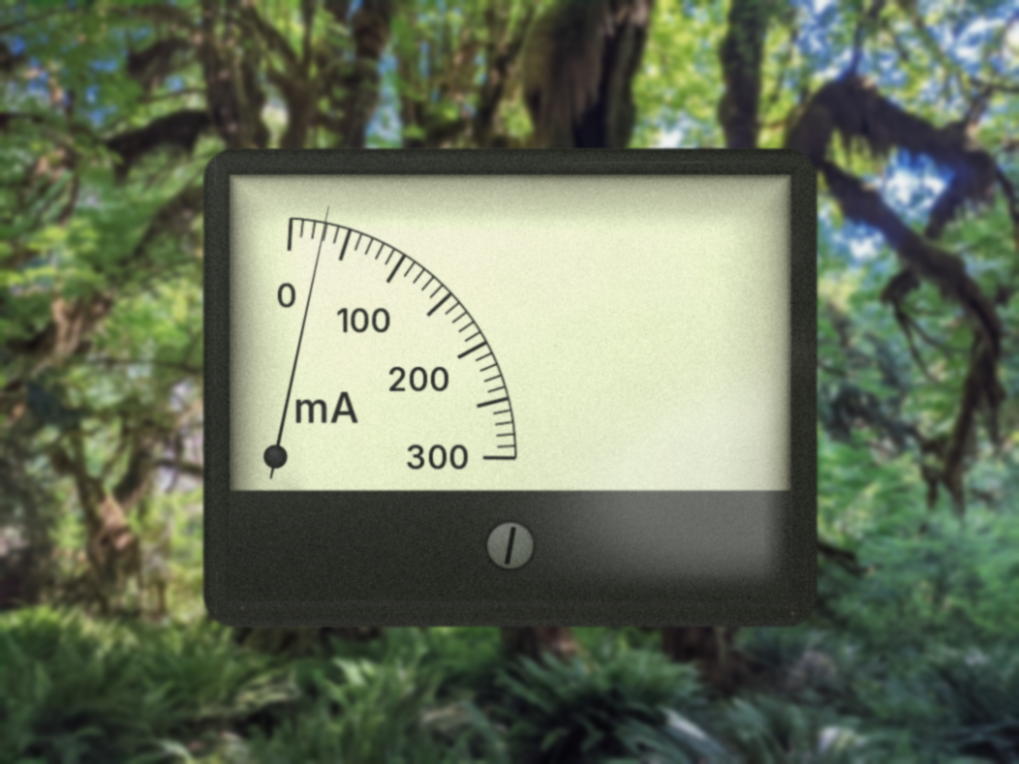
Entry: 30; mA
